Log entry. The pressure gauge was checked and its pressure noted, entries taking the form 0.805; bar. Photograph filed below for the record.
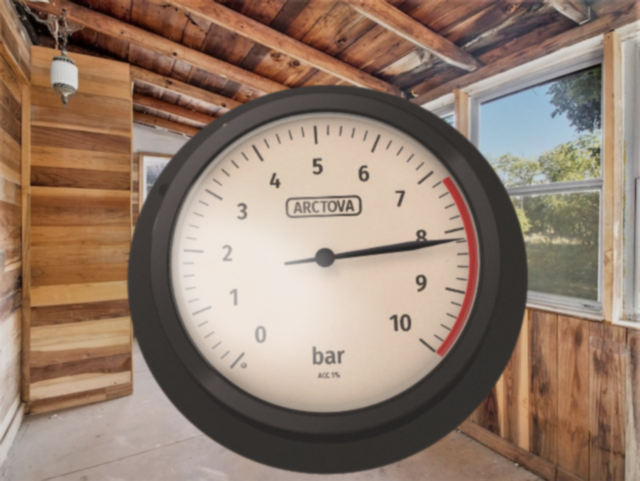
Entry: 8.2; bar
